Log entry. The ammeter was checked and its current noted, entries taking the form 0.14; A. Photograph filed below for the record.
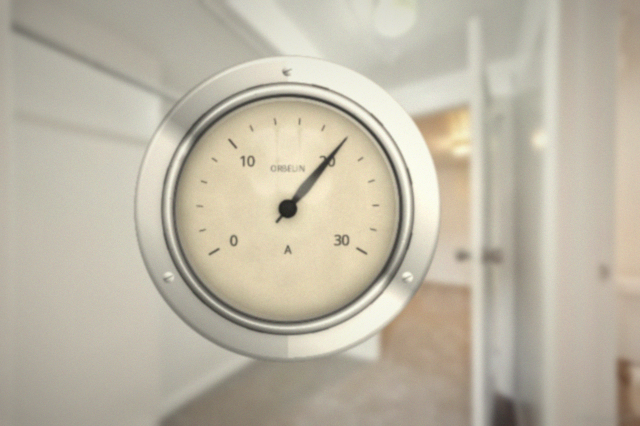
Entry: 20; A
